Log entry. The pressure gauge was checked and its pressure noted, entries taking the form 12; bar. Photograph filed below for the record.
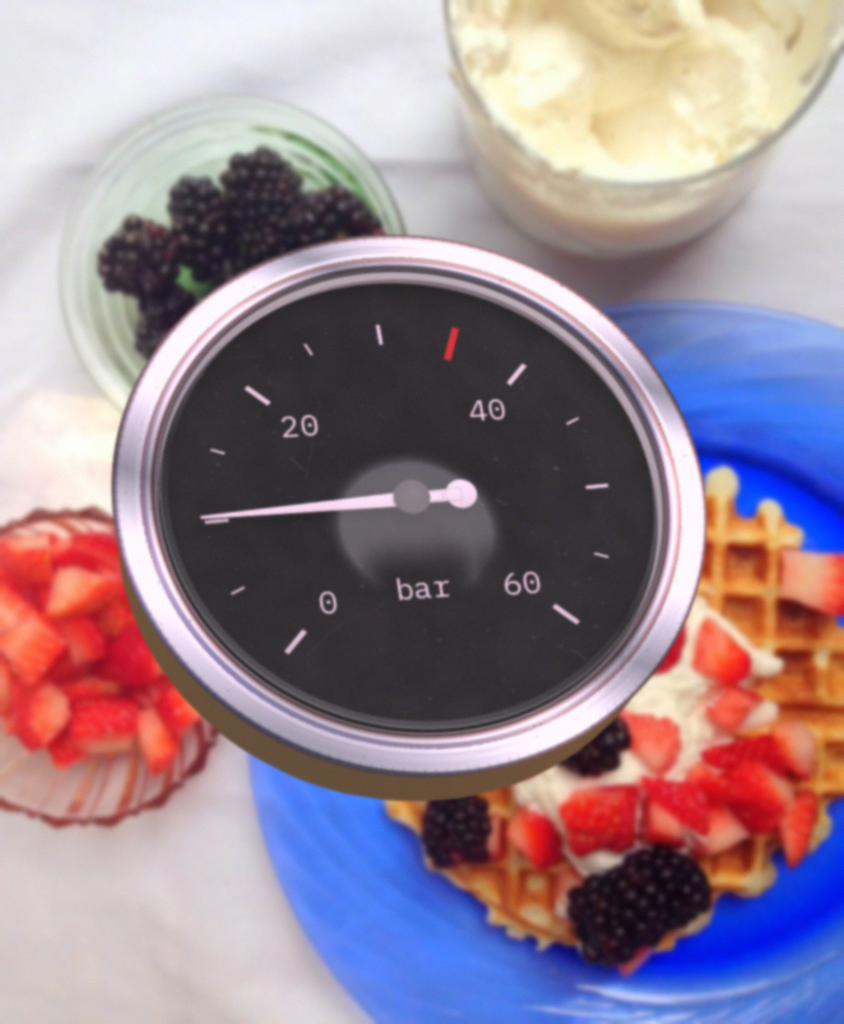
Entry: 10; bar
